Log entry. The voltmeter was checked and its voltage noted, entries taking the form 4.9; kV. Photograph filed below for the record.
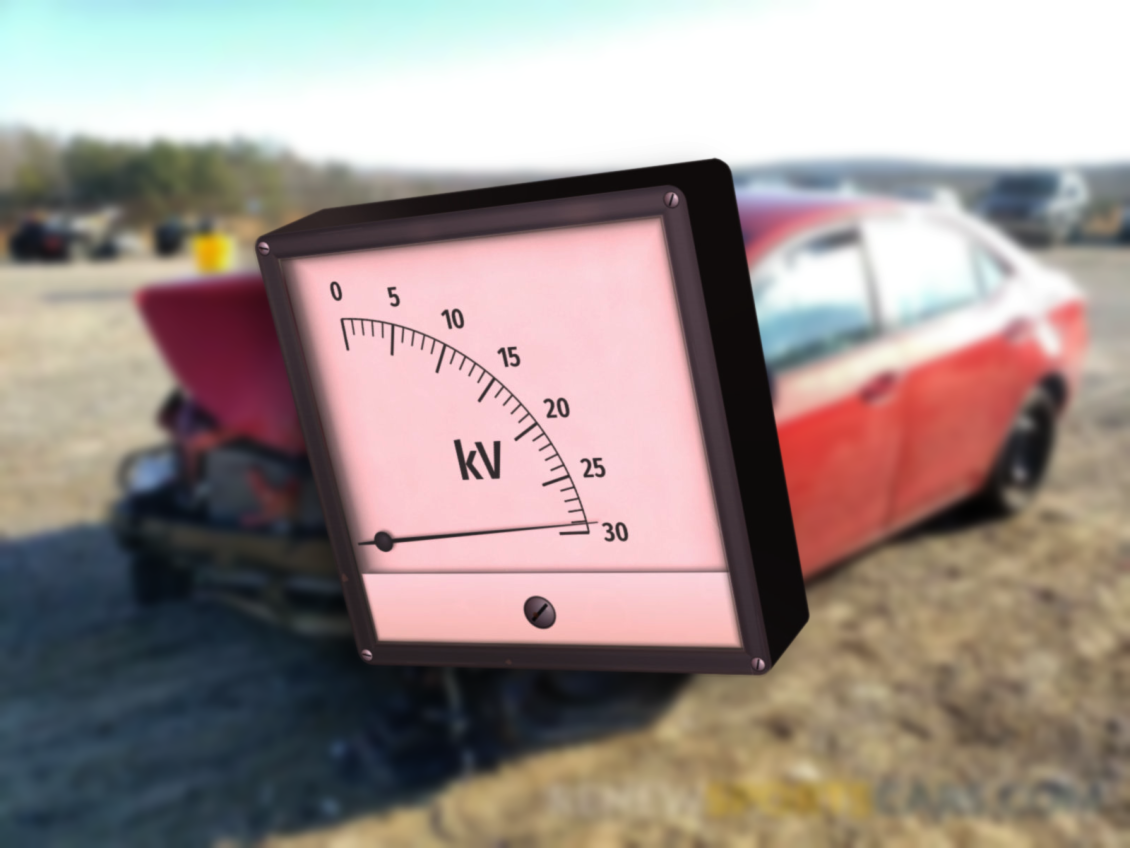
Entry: 29; kV
